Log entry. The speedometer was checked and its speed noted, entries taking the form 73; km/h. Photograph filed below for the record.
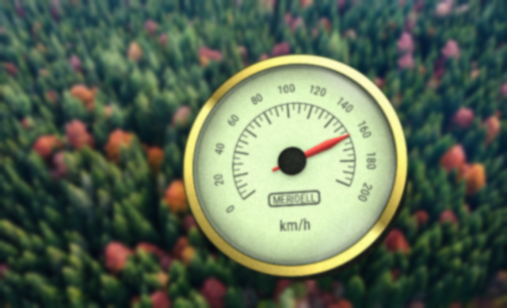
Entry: 160; km/h
